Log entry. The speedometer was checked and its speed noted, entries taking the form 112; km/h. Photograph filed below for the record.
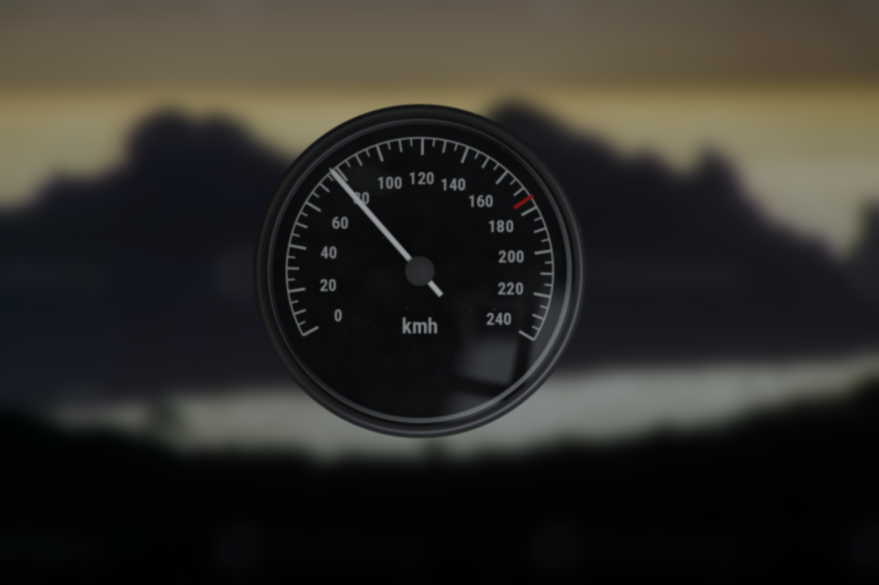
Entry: 77.5; km/h
